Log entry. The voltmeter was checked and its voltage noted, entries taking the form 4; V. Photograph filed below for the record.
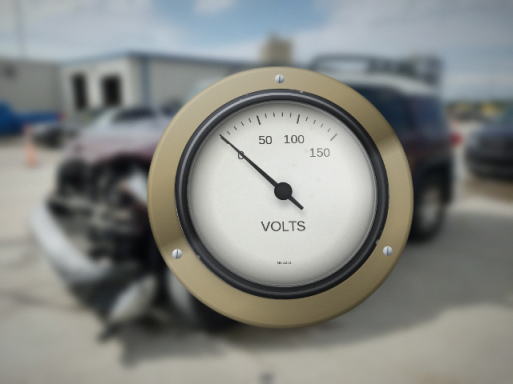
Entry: 0; V
